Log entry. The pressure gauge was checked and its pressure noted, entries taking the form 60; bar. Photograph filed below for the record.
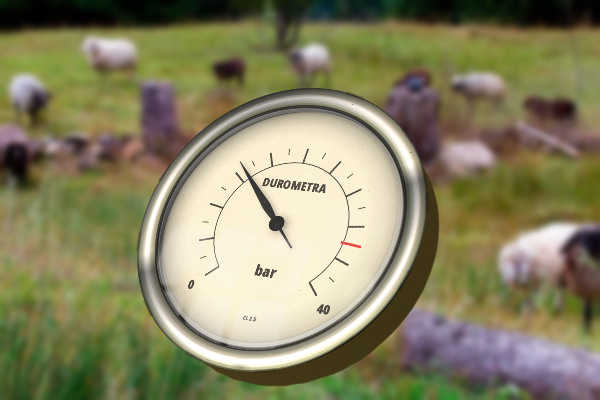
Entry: 13; bar
